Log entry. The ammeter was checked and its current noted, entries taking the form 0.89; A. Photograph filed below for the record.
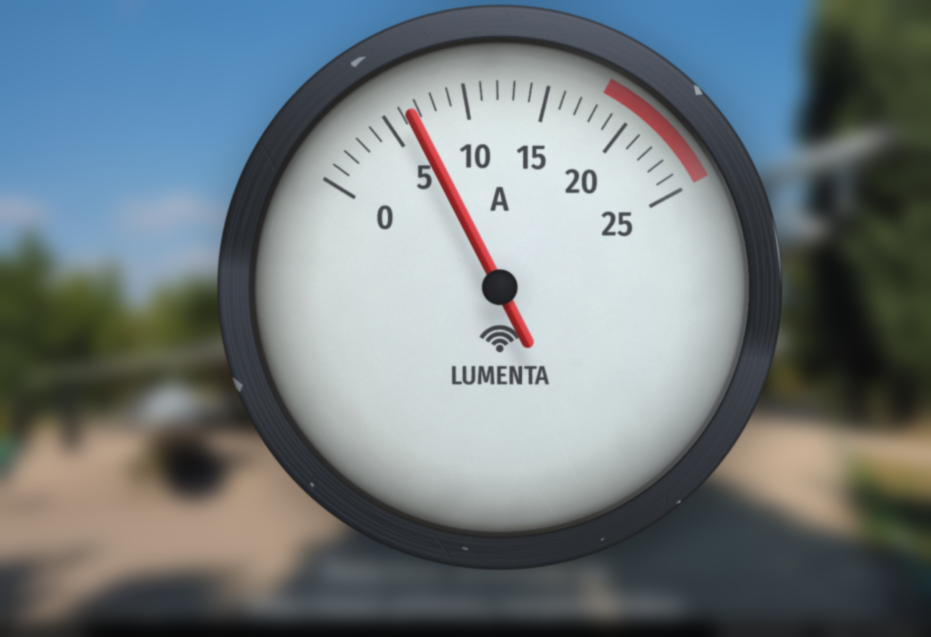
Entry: 6.5; A
